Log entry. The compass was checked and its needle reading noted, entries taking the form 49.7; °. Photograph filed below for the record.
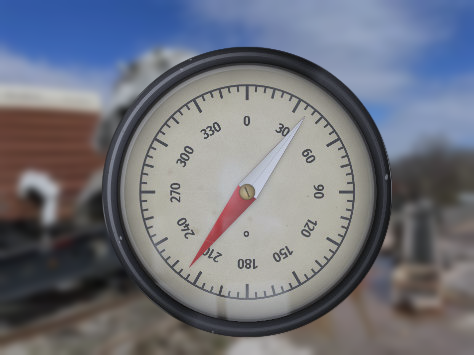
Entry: 217.5; °
